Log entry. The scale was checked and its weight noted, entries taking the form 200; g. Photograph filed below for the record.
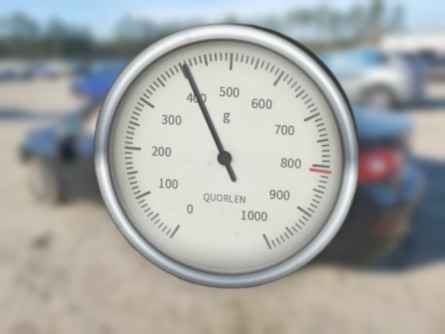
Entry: 410; g
